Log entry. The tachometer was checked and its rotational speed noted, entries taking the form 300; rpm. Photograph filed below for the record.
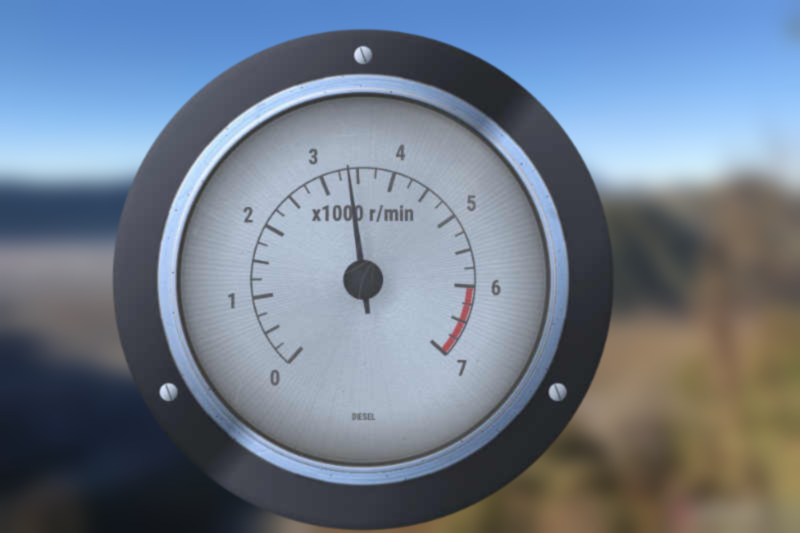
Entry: 3375; rpm
